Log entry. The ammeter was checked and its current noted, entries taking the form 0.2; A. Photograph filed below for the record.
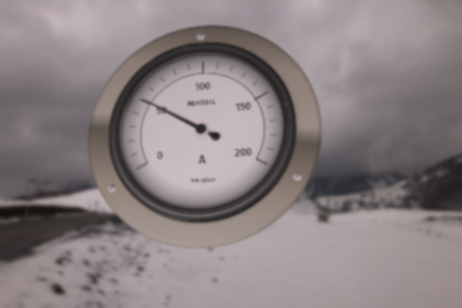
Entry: 50; A
